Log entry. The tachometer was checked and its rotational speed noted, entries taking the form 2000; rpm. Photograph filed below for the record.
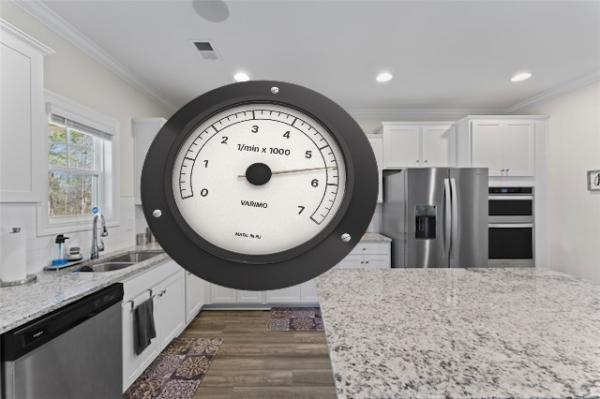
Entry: 5600; rpm
